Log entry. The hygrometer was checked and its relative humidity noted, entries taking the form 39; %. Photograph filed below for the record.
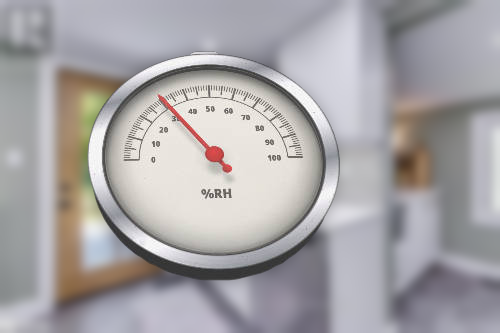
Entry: 30; %
